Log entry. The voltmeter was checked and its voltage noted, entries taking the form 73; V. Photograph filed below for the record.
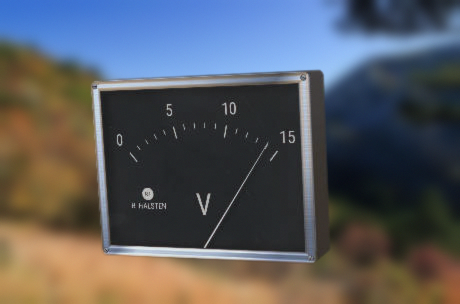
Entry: 14; V
